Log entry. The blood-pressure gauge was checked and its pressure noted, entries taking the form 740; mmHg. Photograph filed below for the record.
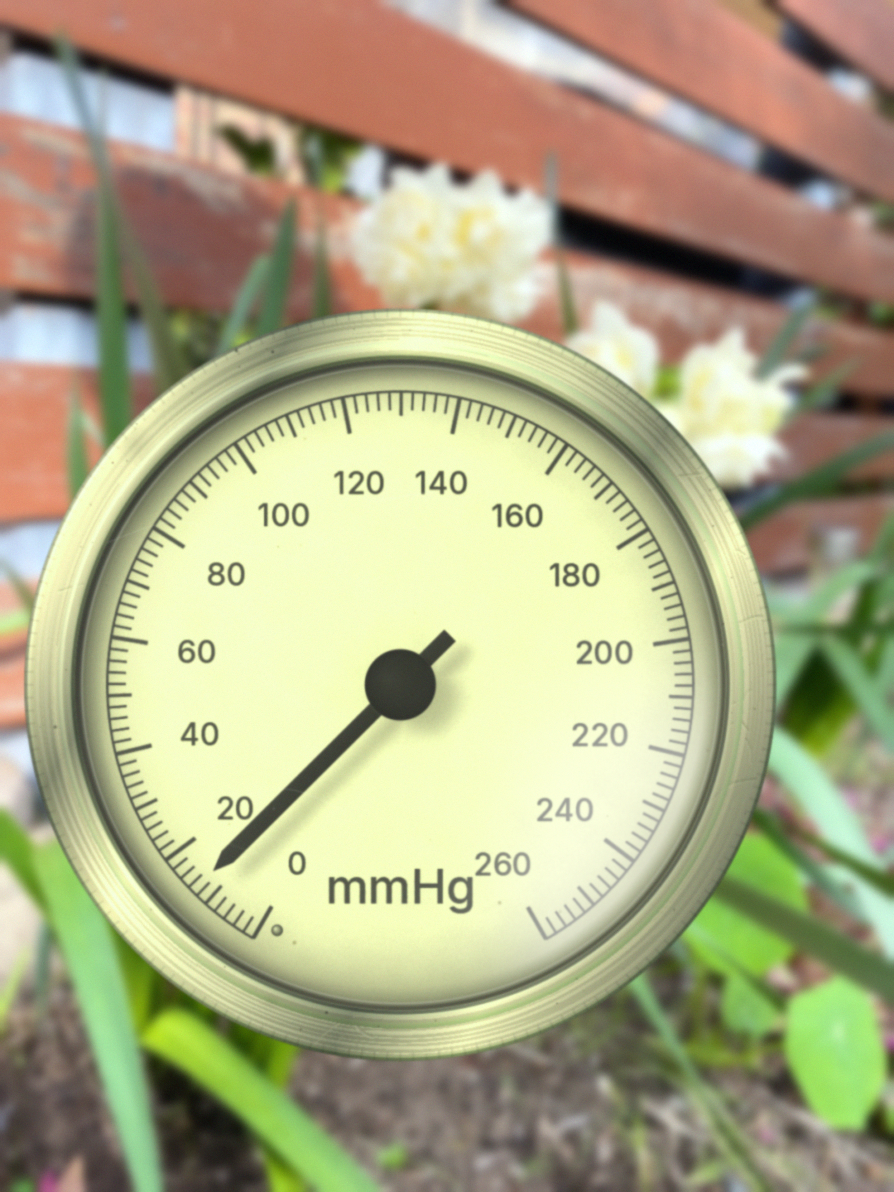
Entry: 13; mmHg
